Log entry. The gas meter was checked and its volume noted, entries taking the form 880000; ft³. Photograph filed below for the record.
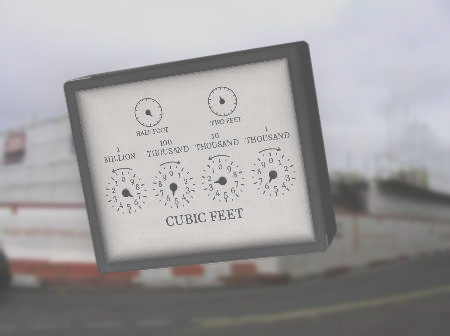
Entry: 652600; ft³
